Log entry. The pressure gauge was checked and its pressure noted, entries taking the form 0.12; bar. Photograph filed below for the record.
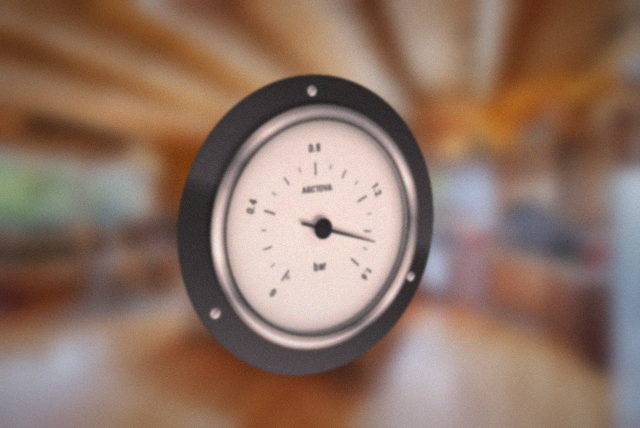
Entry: 1.45; bar
